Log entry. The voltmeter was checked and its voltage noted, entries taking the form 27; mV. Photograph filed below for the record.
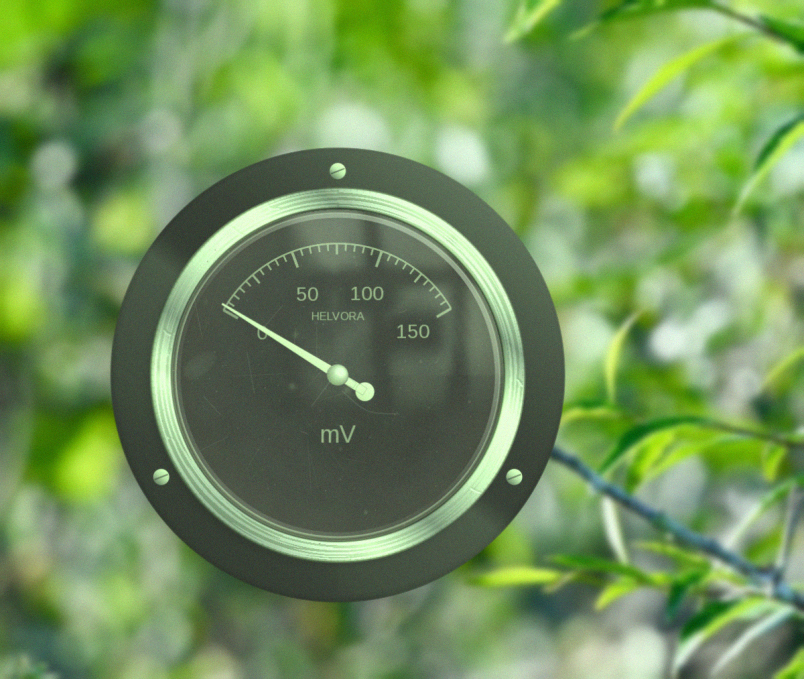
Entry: 2.5; mV
